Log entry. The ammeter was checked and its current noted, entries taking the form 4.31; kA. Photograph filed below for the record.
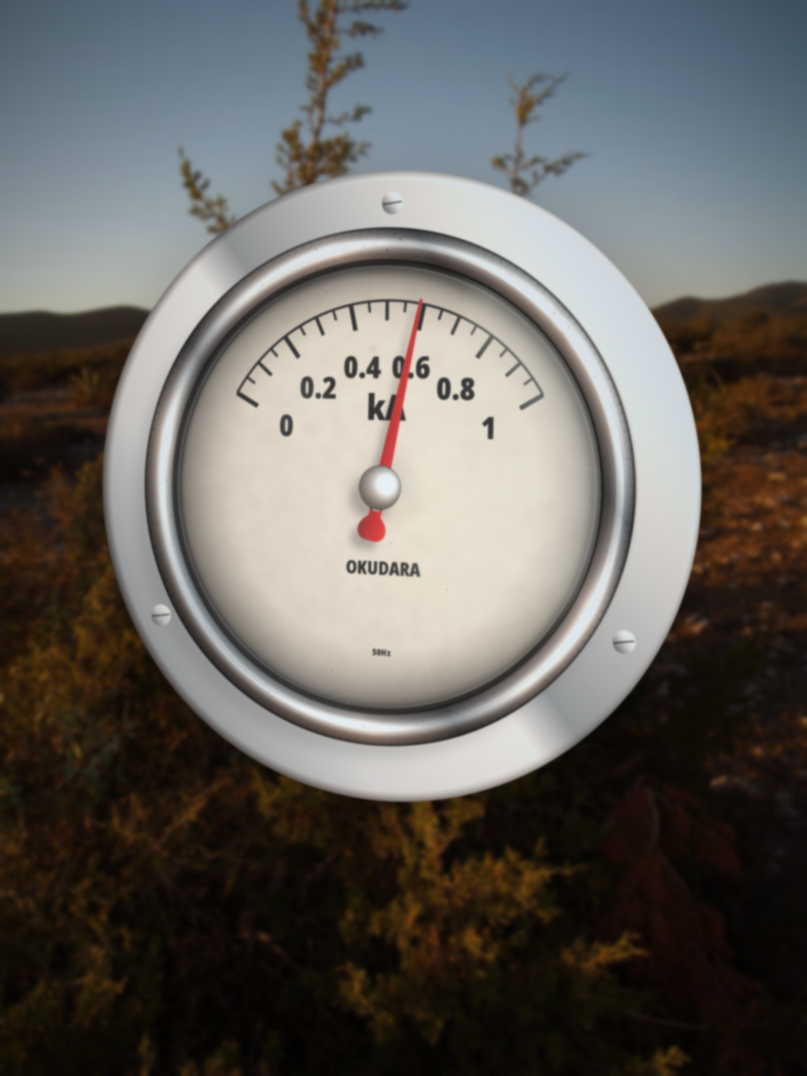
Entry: 0.6; kA
